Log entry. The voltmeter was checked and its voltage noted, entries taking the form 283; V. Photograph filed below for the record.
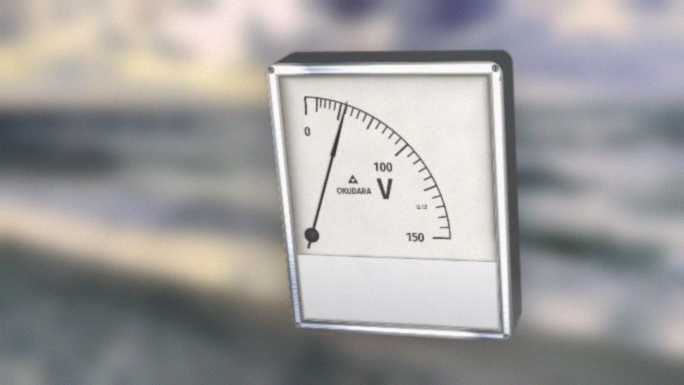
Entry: 55; V
